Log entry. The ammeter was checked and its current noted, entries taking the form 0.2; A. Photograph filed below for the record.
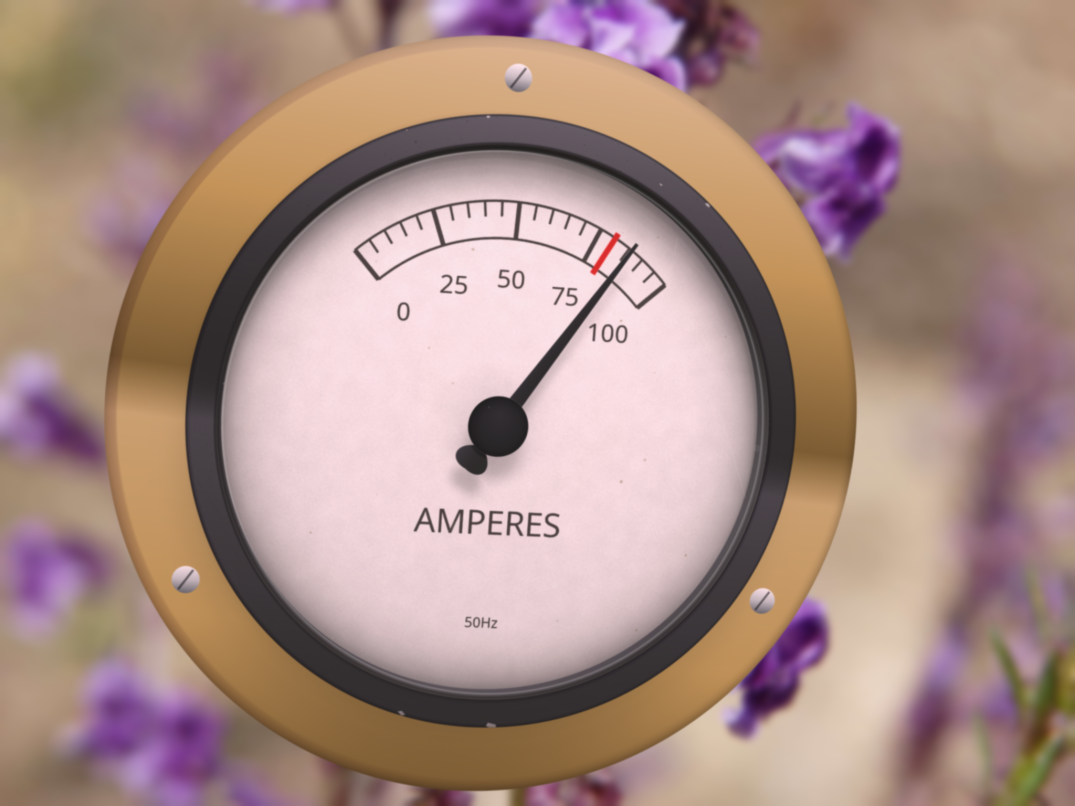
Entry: 85; A
